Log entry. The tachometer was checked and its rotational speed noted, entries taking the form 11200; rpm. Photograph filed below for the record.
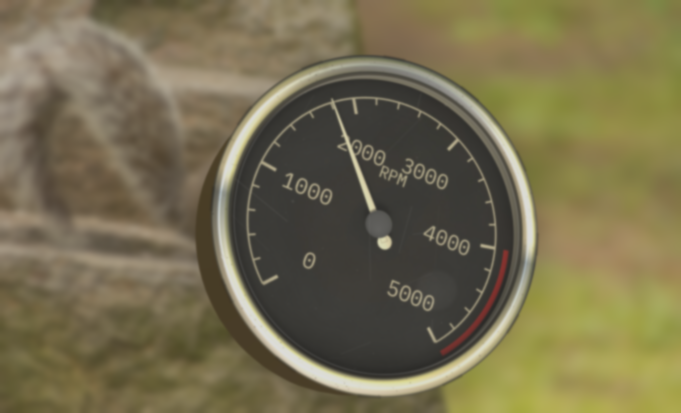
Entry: 1800; rpm
